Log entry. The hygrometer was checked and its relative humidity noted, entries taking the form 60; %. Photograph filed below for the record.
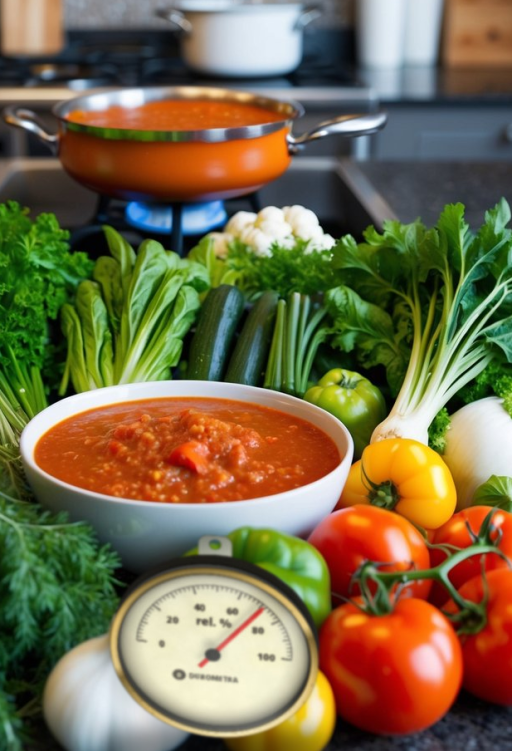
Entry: 70; %
